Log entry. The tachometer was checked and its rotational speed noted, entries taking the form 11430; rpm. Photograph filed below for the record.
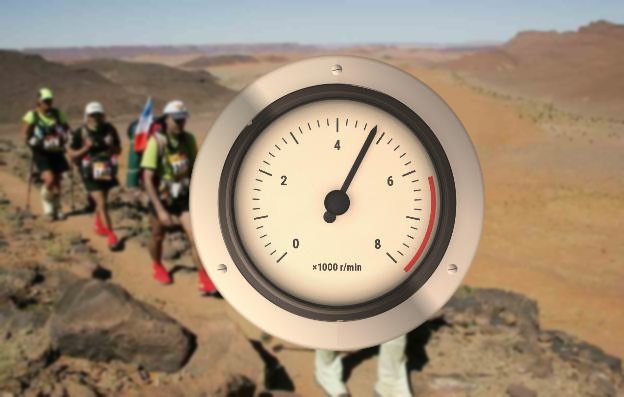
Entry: 4800; rpm
